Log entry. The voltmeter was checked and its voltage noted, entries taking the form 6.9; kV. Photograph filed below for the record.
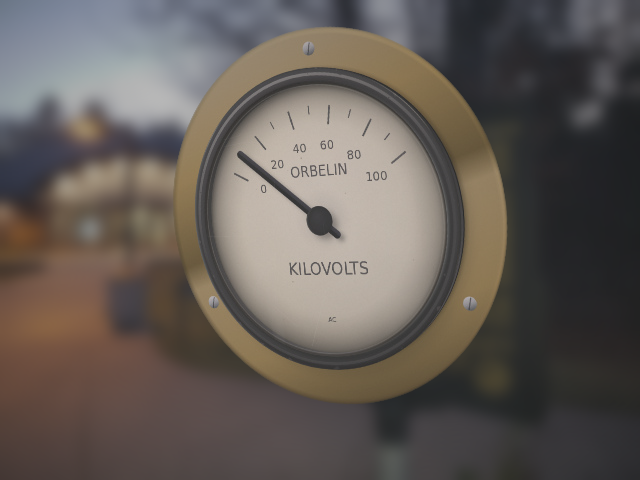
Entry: 10; kV
